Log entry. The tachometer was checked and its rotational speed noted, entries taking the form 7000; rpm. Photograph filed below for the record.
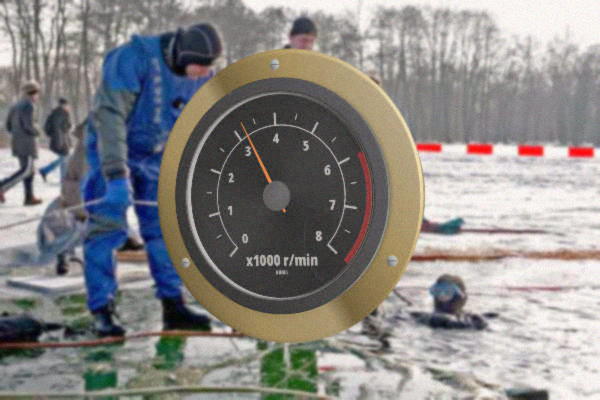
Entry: 3250; rpm
